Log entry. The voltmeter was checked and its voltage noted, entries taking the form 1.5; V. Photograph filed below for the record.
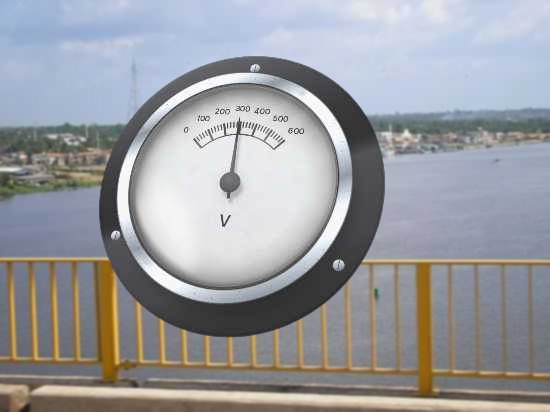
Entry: 300; V
